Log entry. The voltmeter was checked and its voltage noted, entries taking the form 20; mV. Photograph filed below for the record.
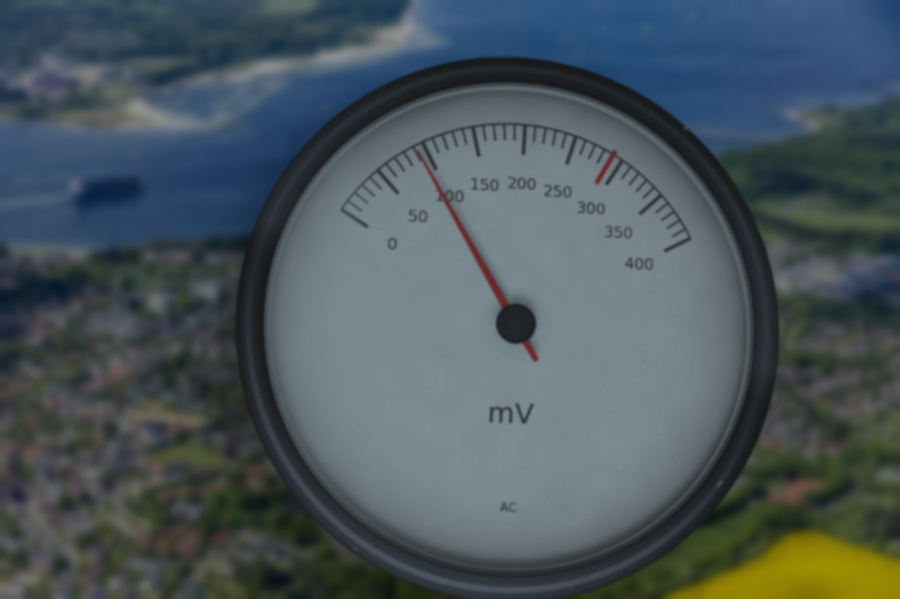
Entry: 90; mV
